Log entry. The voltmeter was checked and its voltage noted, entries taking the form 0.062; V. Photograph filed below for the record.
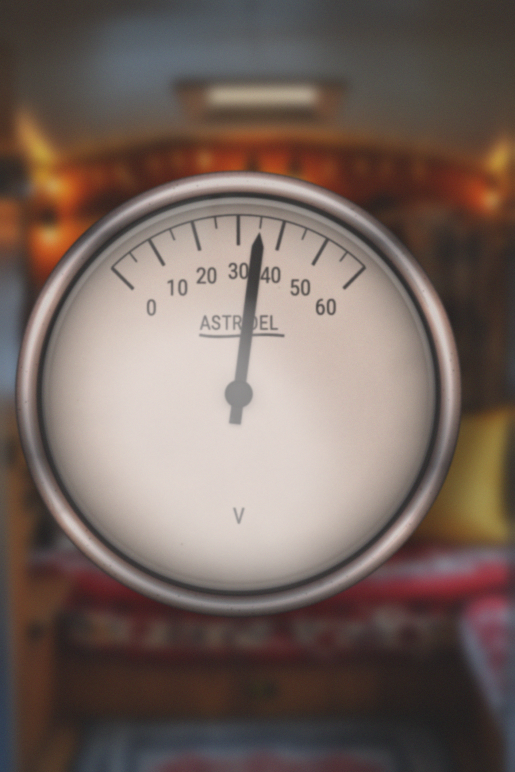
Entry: 35; V
